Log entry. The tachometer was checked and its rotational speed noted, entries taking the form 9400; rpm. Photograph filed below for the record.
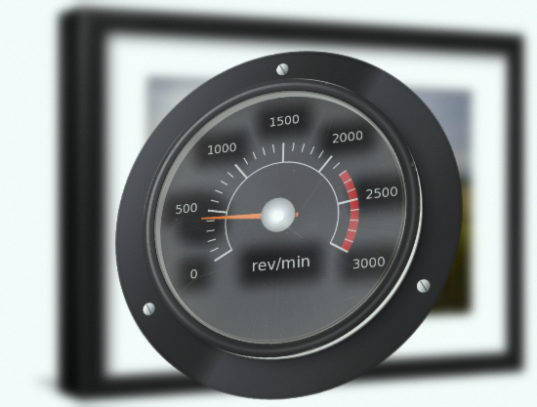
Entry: 400; rpm
